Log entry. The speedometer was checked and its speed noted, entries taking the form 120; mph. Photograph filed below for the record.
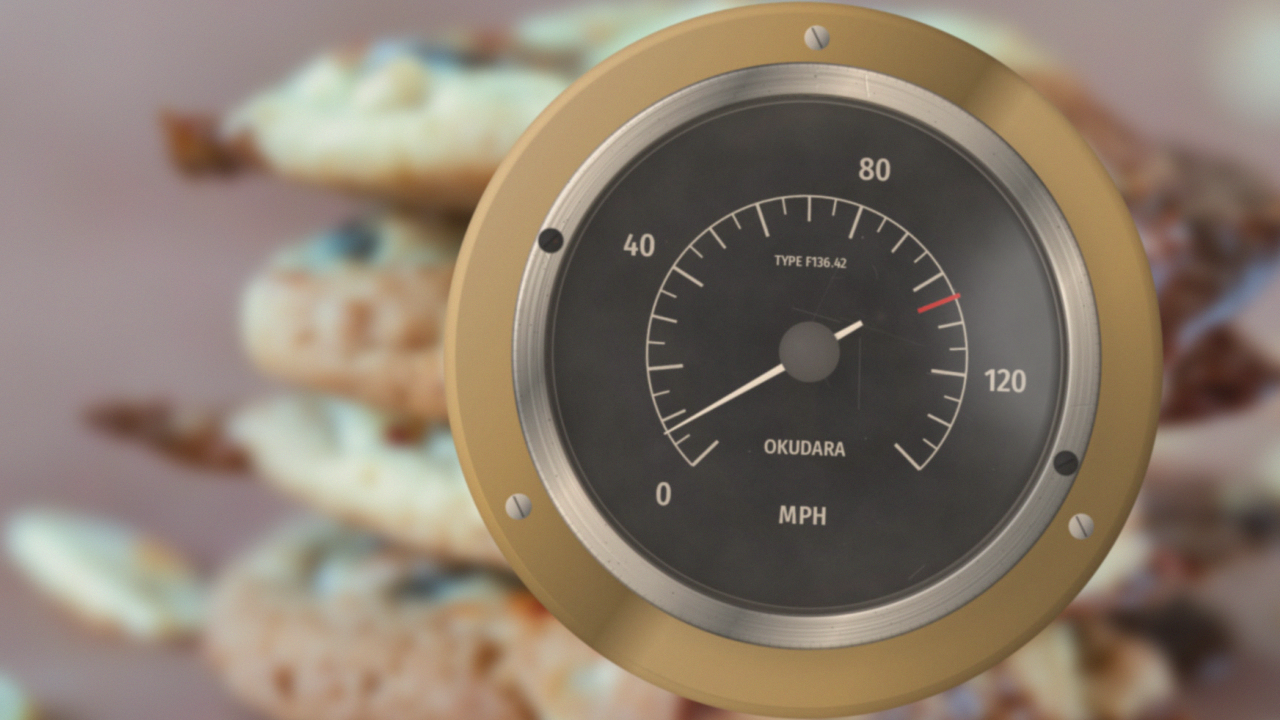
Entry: 7.5; mph
